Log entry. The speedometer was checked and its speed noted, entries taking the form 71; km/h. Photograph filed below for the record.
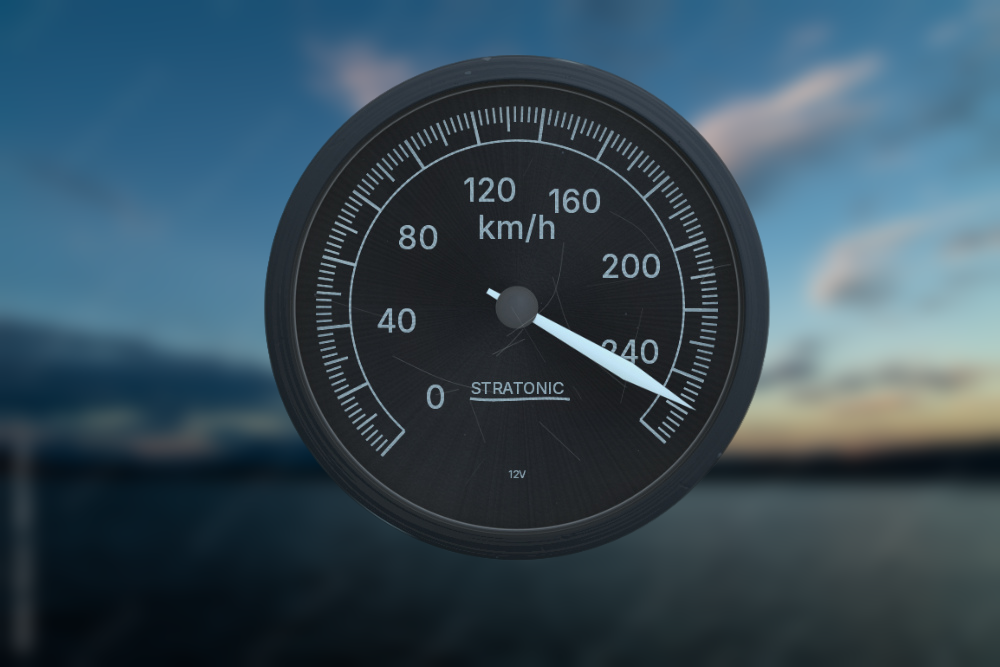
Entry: 248; km/h
